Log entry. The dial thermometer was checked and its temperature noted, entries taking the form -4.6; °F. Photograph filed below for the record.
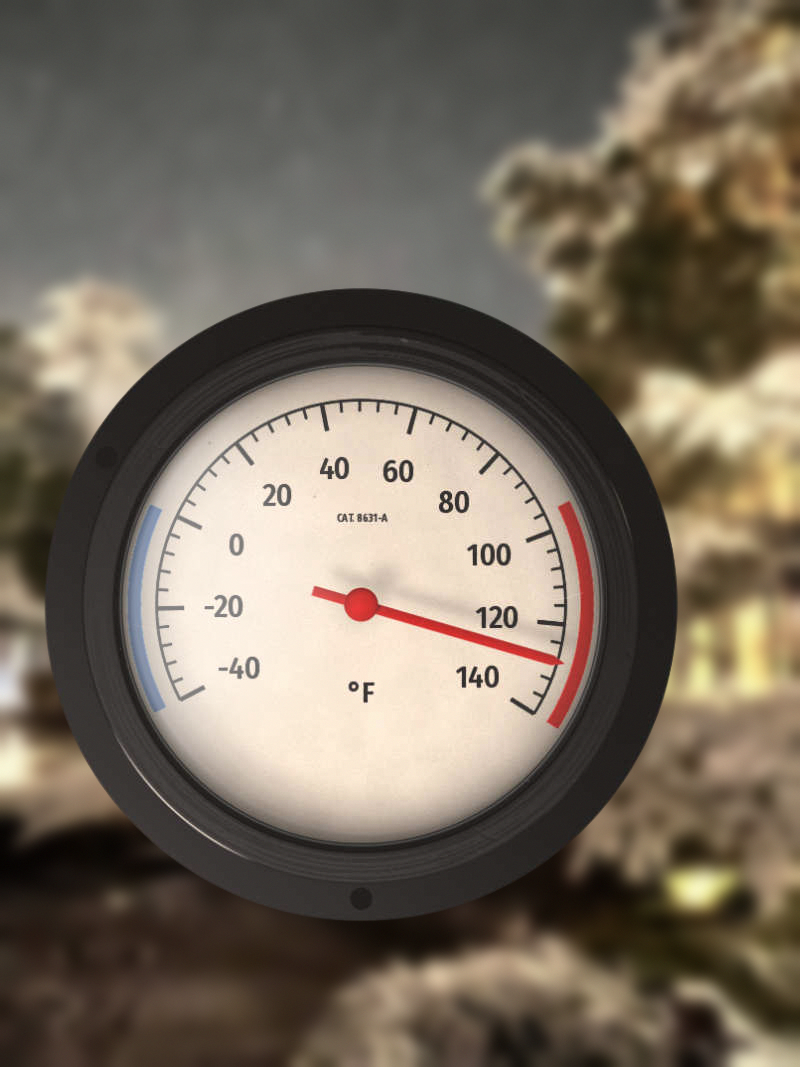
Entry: 128; °F
